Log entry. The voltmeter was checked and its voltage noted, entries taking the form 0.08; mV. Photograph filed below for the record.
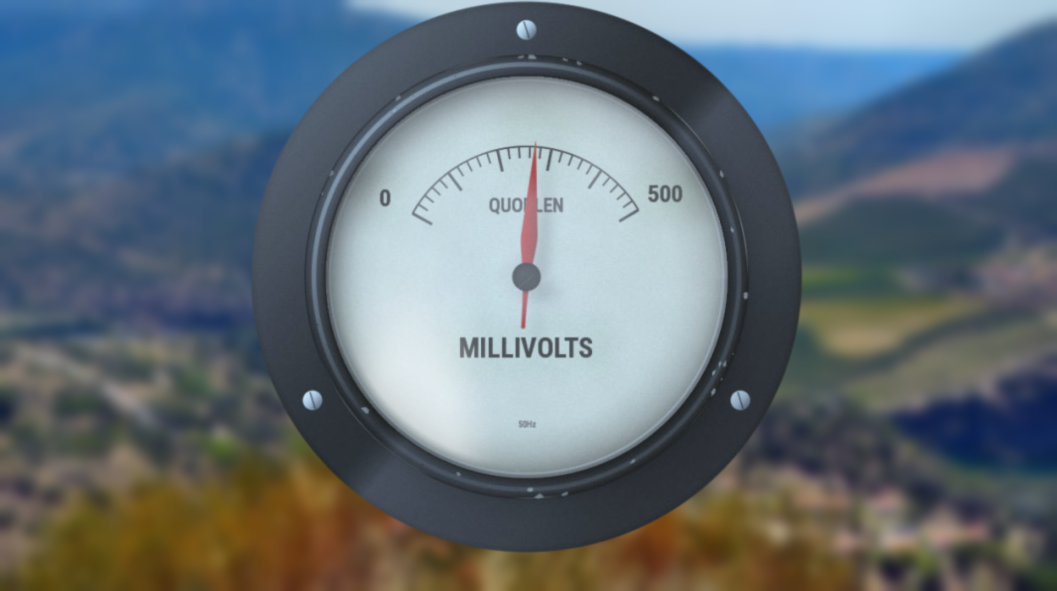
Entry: 270; mV
